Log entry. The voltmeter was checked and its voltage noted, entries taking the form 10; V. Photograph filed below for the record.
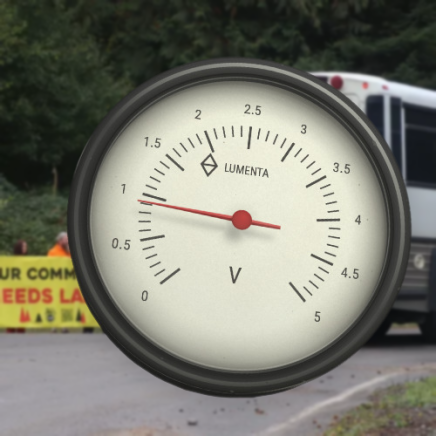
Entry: 0.9; V
